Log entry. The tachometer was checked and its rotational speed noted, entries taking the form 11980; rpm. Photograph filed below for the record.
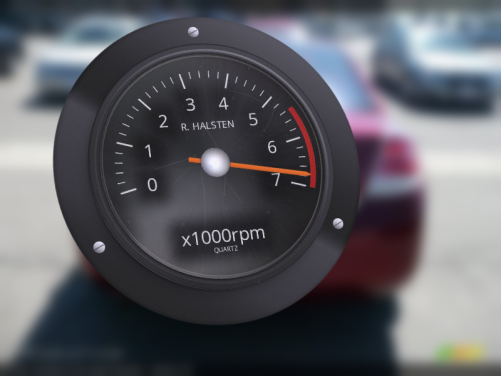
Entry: 6800; rpm
